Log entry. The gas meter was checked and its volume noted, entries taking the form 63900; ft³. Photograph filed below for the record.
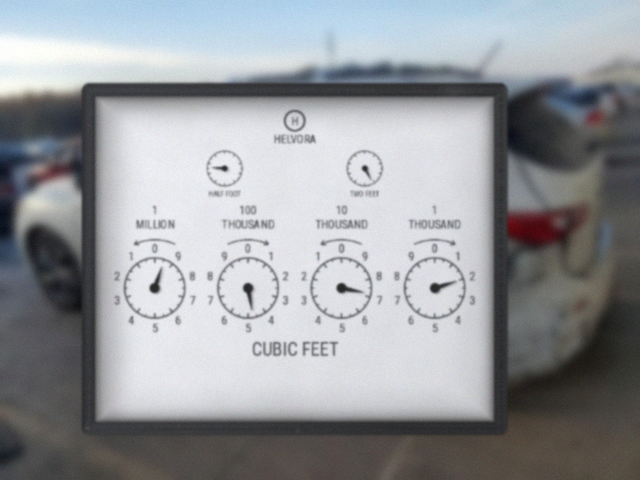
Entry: 947200; ft³
